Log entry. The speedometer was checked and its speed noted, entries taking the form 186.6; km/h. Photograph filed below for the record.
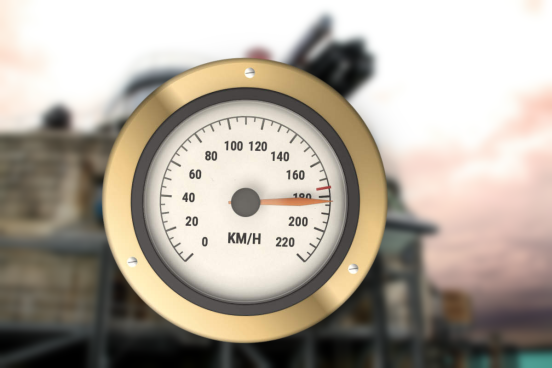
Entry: 182.5; km/h
